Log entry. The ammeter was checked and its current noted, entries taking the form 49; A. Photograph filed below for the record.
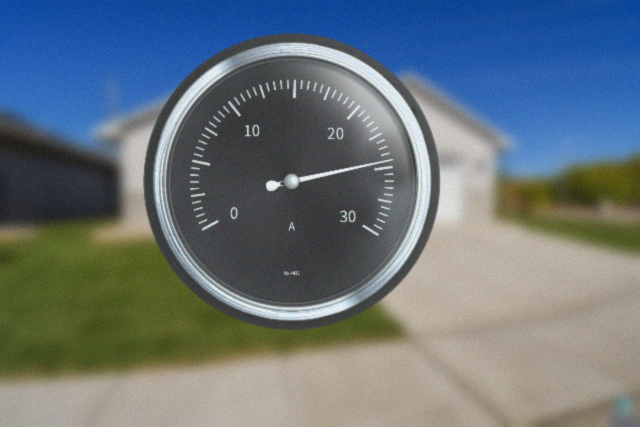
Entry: 24.5; A
